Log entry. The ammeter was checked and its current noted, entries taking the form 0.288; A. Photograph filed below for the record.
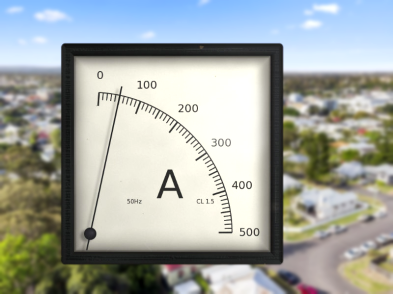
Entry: 50; A
